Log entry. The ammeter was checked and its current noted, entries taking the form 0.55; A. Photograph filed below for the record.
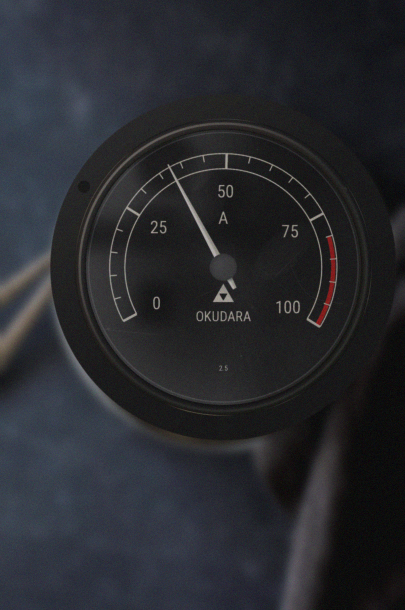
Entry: 37.5; A
